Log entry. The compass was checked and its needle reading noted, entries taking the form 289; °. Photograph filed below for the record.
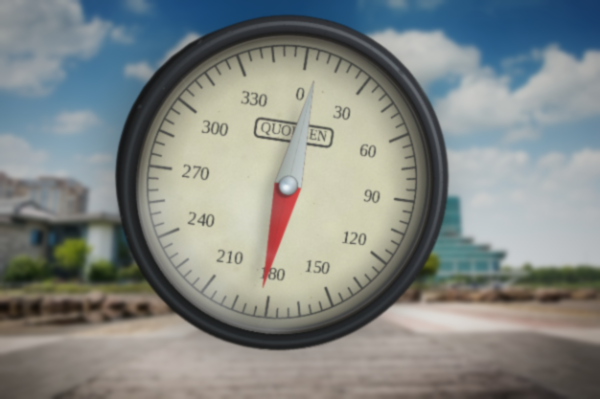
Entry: 185; °
